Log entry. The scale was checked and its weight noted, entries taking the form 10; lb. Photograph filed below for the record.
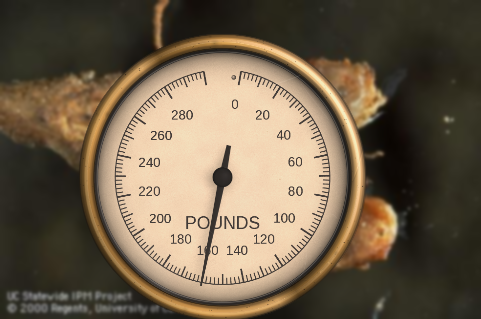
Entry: 160; lb
